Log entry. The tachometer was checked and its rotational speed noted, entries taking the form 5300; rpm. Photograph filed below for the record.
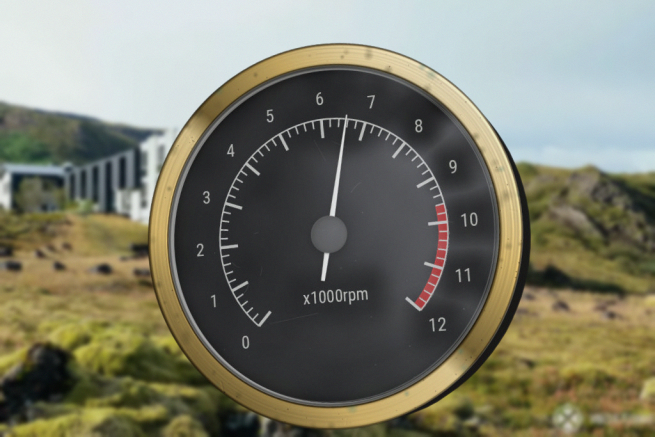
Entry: 6600; rpm
